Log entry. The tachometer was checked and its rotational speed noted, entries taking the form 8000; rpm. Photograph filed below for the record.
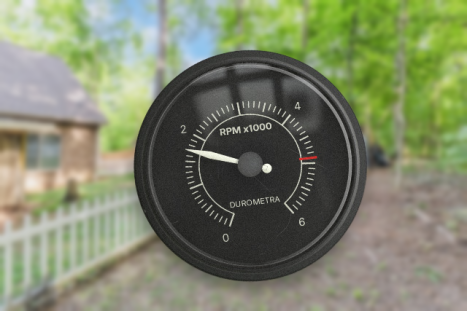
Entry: 1700; rpm
